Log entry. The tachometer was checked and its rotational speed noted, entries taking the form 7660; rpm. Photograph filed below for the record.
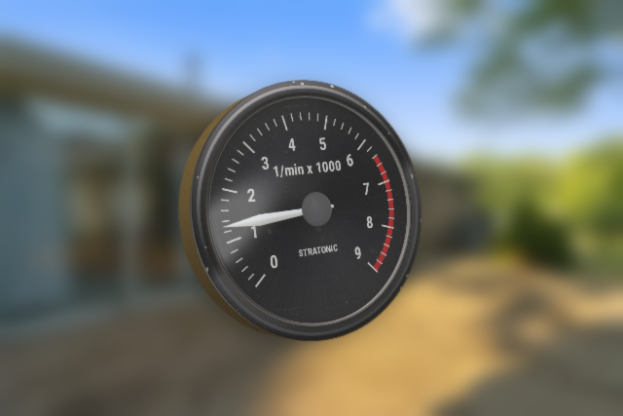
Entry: 1300; rpm
